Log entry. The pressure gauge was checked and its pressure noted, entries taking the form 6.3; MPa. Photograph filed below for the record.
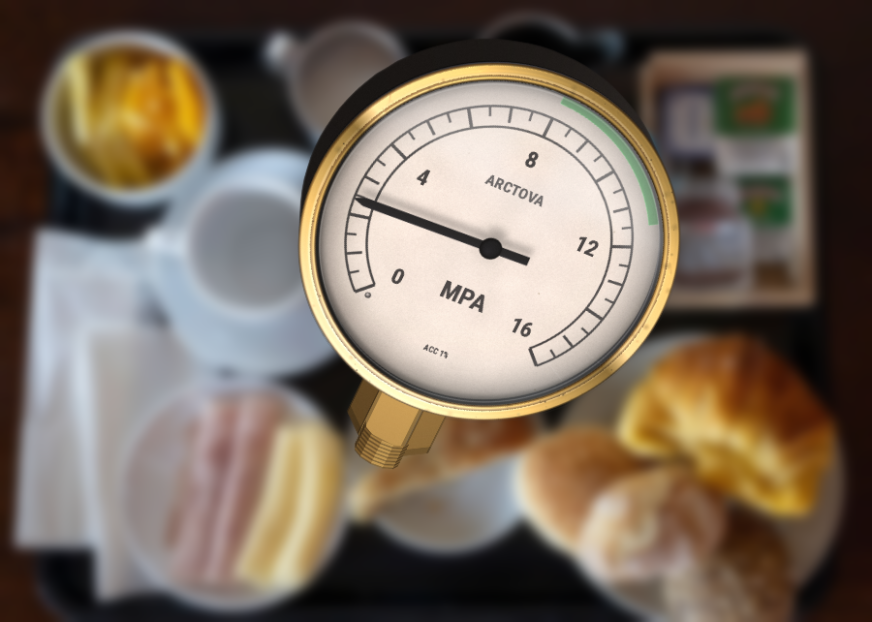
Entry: 2.5; MPa
